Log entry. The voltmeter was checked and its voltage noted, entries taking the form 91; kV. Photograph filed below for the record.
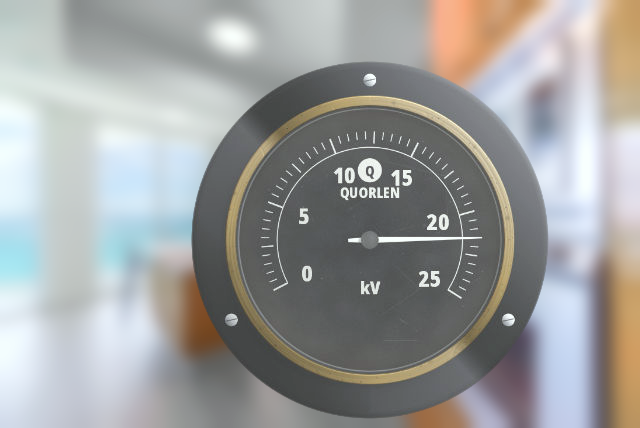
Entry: 21.5; kV
